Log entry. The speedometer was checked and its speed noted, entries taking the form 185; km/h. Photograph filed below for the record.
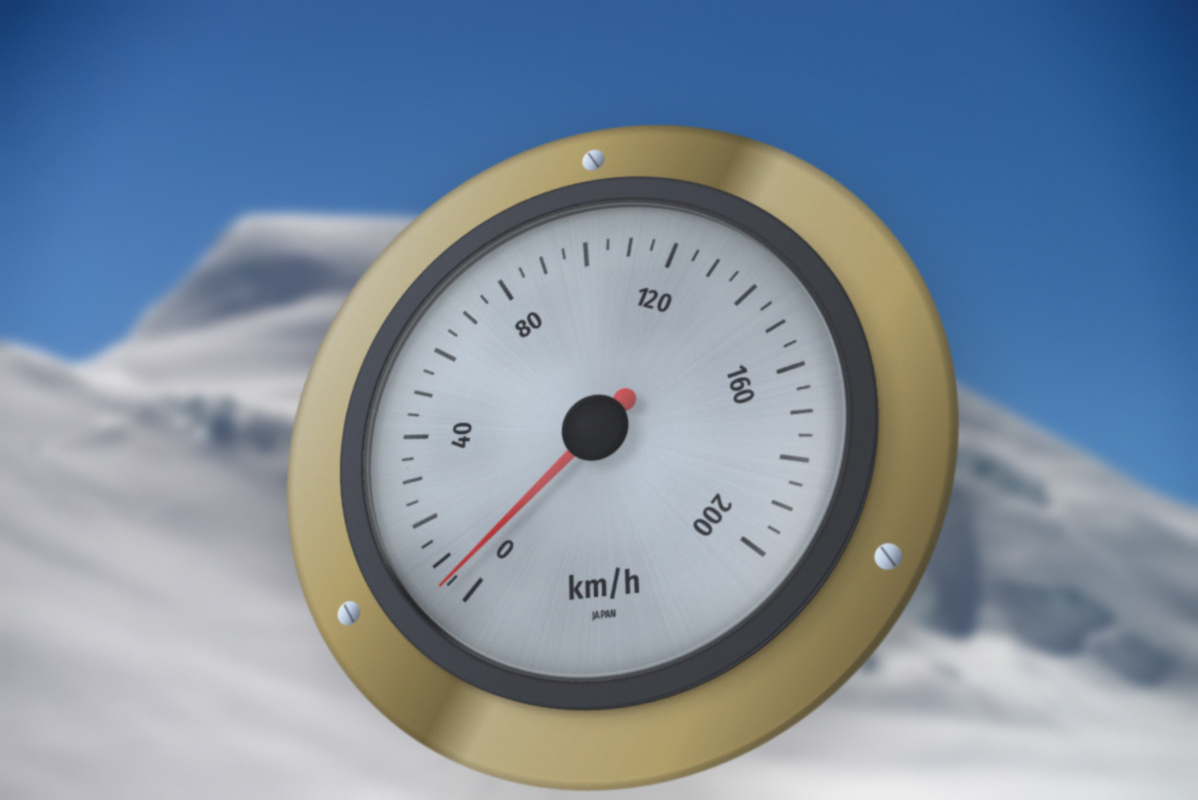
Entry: 5; km/h
